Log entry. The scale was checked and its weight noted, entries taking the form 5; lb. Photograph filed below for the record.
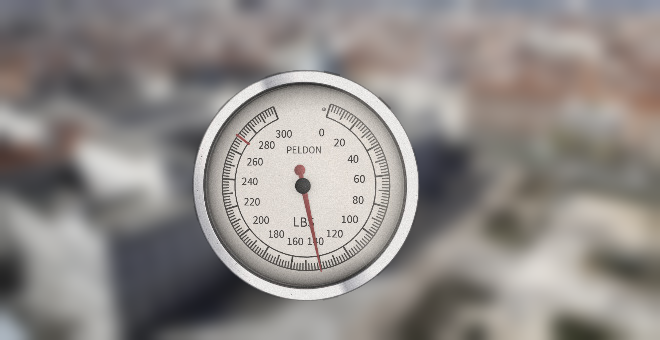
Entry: 140; lb
